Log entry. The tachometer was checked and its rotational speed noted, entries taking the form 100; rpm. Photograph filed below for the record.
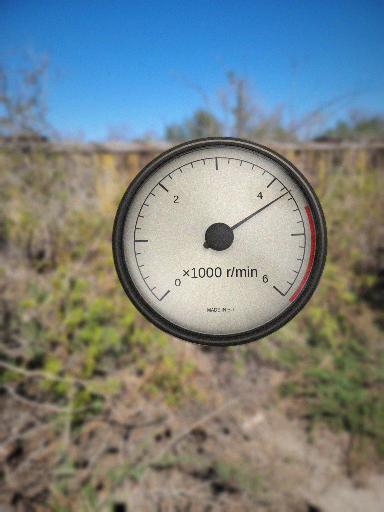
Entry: 4300; rpm
